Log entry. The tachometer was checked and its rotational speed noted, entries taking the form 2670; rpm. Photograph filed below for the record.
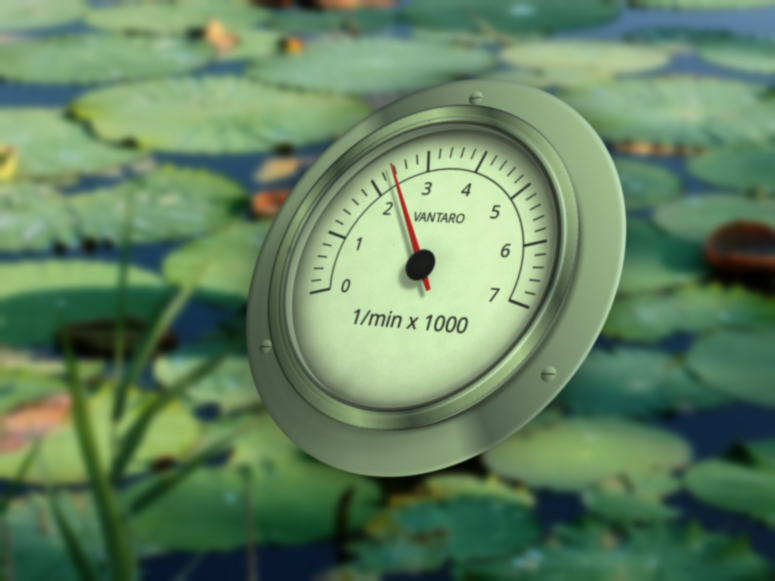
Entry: 2400; rpm
